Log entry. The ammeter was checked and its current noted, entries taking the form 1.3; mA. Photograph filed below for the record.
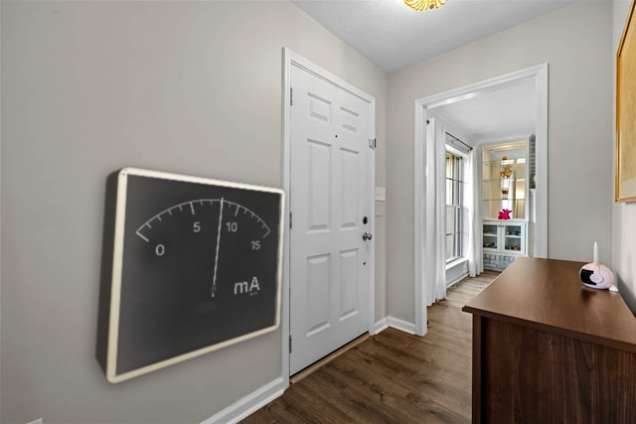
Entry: 8; mA
